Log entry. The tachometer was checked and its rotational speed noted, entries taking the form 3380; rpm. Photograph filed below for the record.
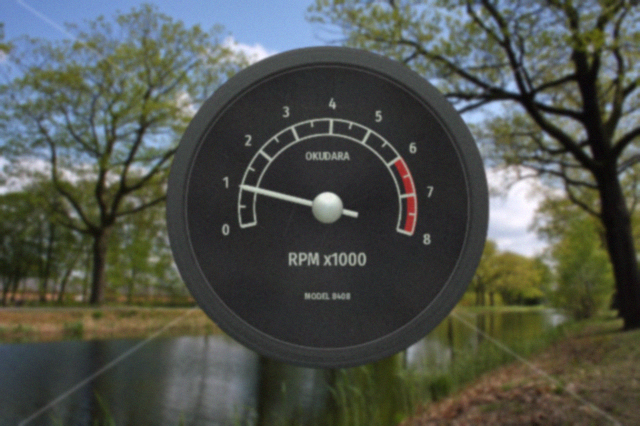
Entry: 1000; rpm
